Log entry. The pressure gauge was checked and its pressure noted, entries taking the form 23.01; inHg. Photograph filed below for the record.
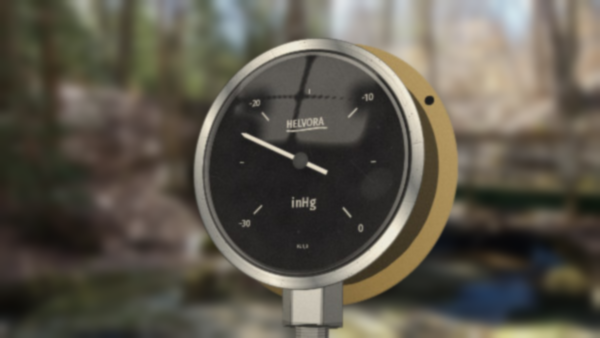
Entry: -22.5; inHg
